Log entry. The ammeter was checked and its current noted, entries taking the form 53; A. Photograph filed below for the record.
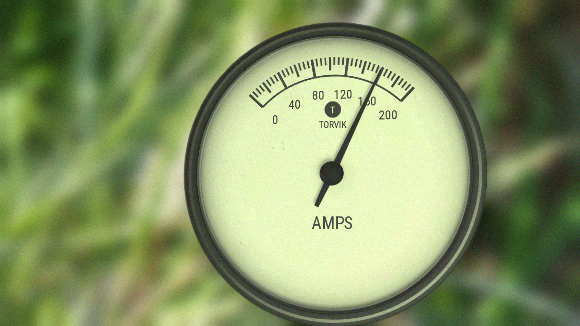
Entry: 160; A
